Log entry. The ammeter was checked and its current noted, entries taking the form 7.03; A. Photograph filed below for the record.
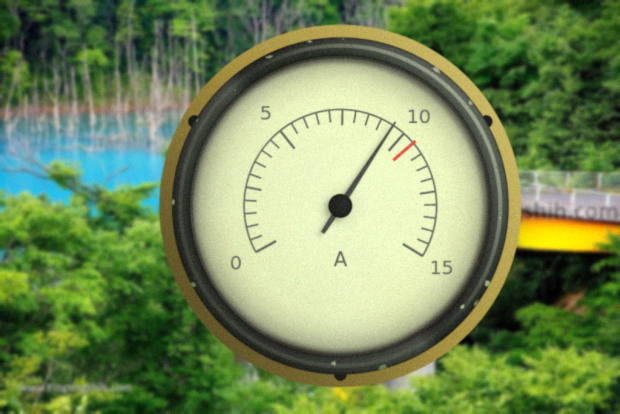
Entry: 9.5; A
